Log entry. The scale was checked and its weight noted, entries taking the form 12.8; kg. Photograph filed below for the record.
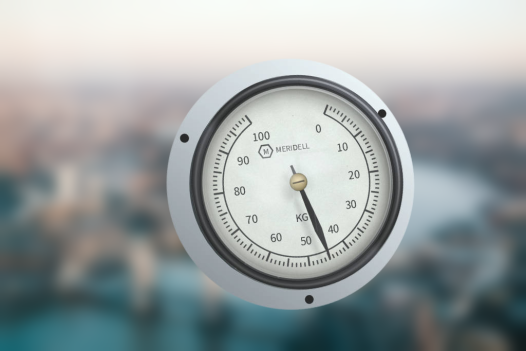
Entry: 45; kg
